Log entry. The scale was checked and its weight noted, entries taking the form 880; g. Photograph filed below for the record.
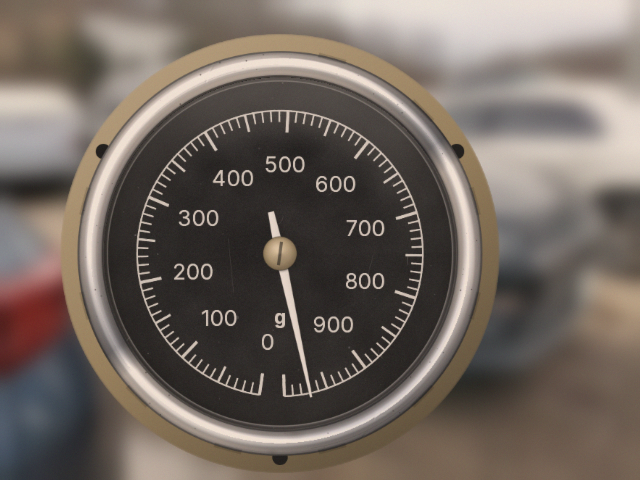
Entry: 970; g
